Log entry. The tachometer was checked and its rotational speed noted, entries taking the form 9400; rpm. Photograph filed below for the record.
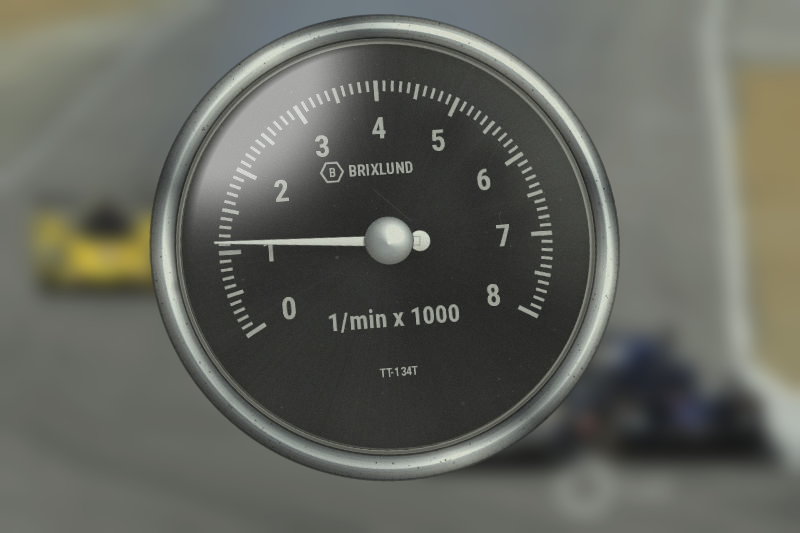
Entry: 1100; rpm
